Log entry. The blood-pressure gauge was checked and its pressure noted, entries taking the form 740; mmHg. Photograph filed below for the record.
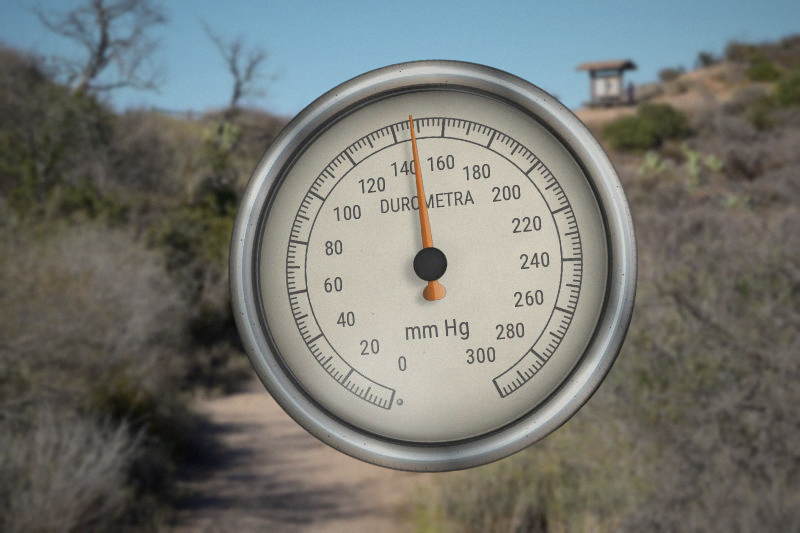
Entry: 148; mmHg
